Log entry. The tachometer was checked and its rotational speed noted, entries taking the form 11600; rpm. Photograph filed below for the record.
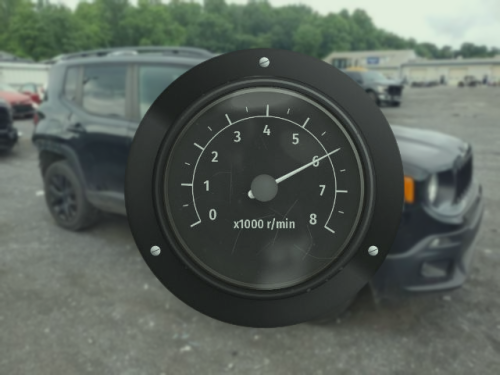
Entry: 6000; rpm
